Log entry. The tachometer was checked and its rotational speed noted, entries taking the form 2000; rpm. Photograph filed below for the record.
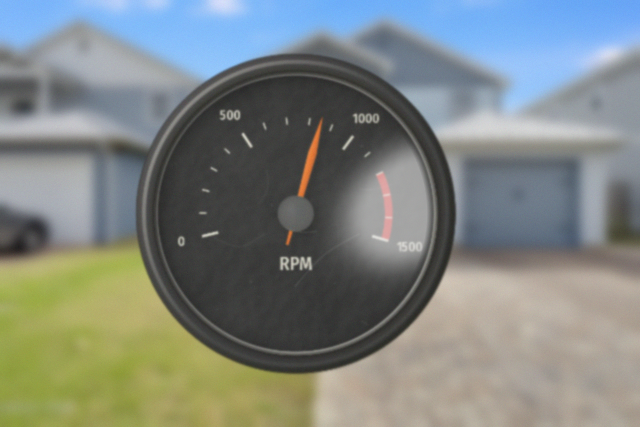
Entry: 850; rpm
